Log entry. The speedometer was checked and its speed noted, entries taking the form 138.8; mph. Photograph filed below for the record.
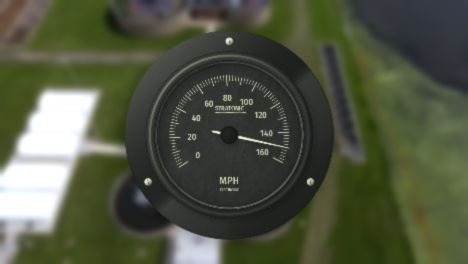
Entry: 150; mph
